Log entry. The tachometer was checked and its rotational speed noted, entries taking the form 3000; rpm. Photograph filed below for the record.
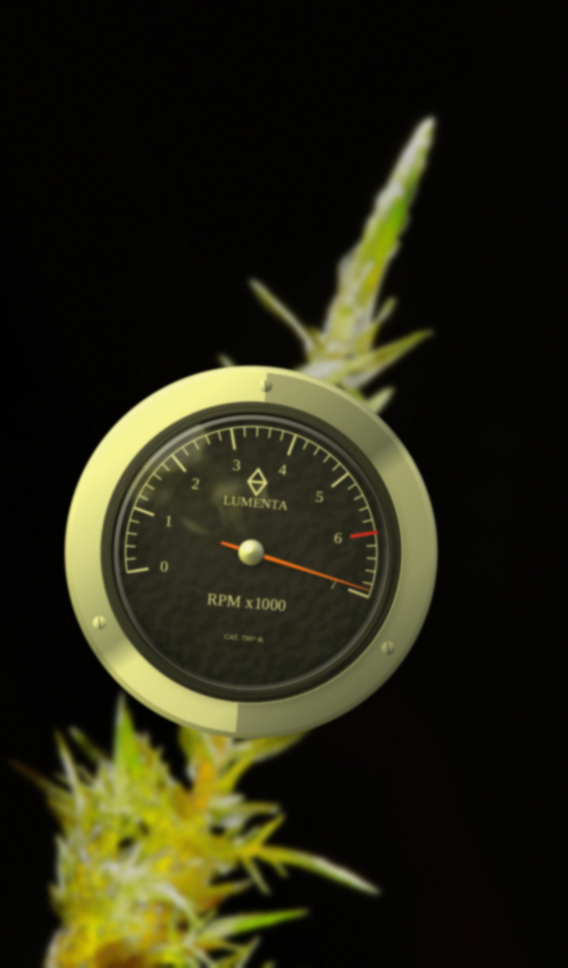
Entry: 6900; rpm
